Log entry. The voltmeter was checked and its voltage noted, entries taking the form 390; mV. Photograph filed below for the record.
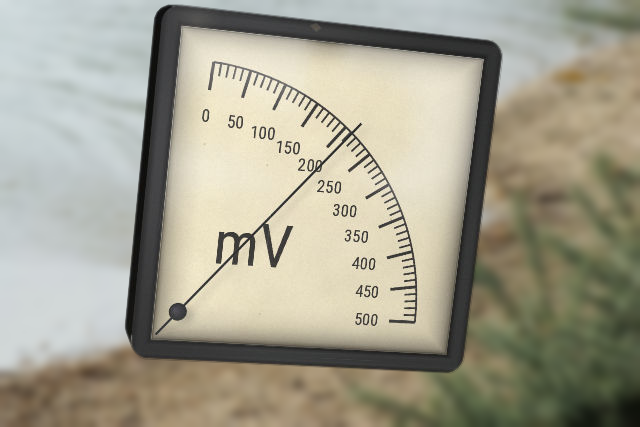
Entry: 210; mV
